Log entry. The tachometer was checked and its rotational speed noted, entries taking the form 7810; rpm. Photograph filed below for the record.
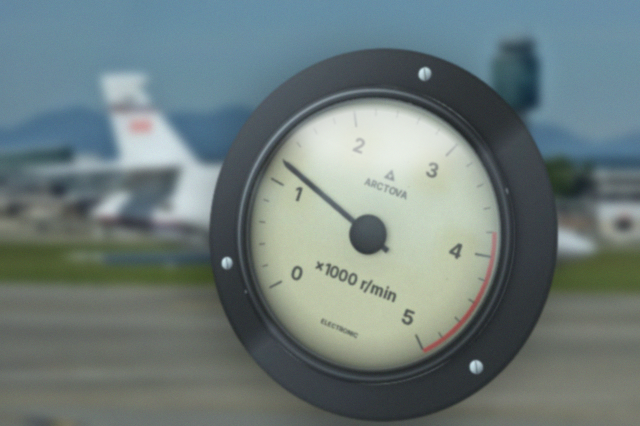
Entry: 1200; rpm
